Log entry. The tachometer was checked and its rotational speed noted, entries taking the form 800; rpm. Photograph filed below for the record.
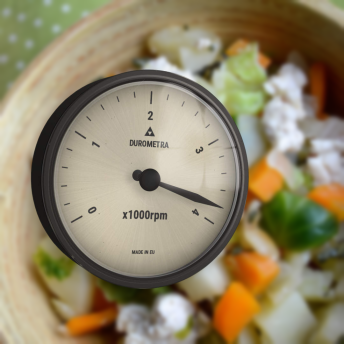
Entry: 3800; rpm
